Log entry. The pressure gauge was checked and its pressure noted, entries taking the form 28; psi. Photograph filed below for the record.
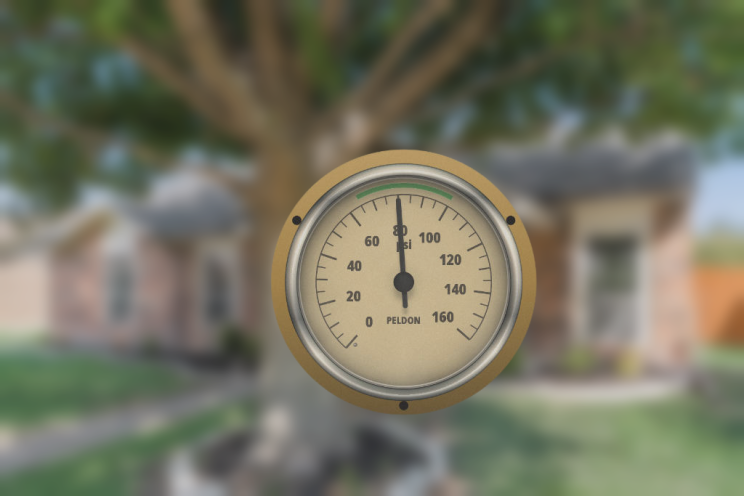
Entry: 80; psi
